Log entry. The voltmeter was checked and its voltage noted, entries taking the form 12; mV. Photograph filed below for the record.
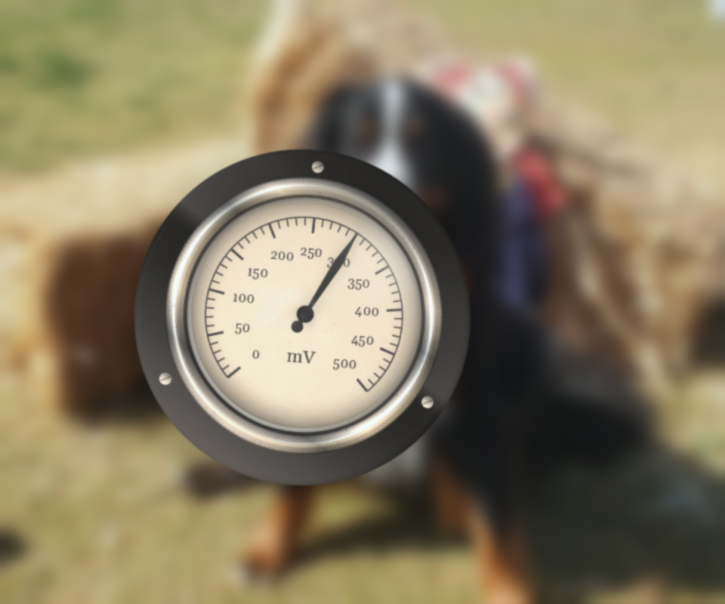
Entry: 300; mV
